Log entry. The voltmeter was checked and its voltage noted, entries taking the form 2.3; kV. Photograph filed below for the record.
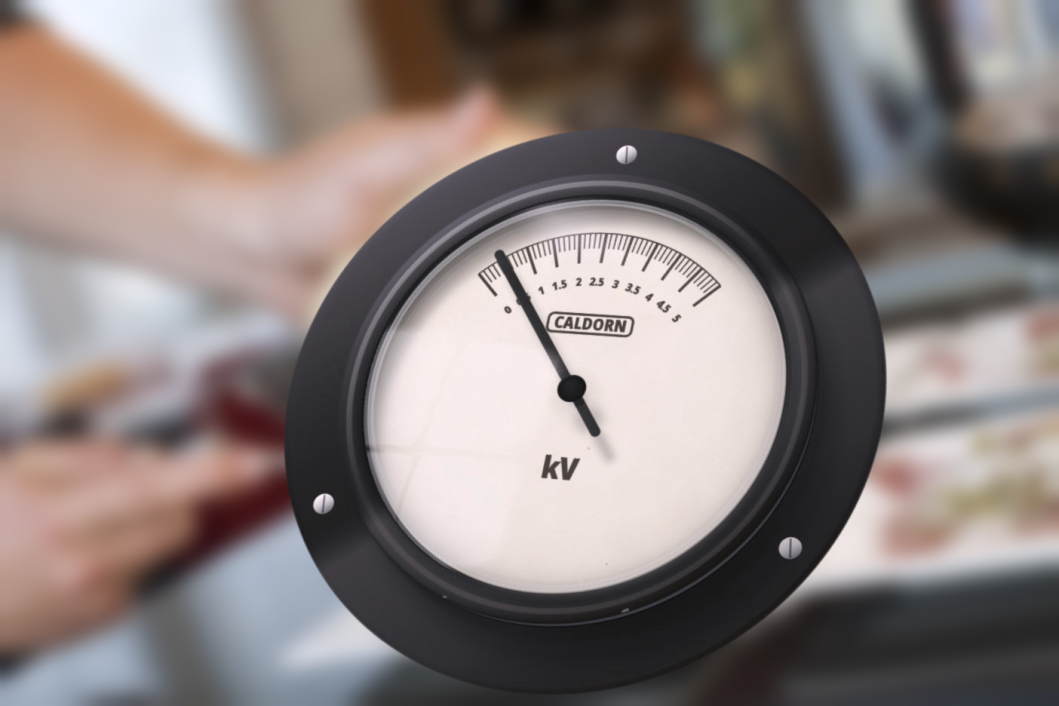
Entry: 0.5; kV
